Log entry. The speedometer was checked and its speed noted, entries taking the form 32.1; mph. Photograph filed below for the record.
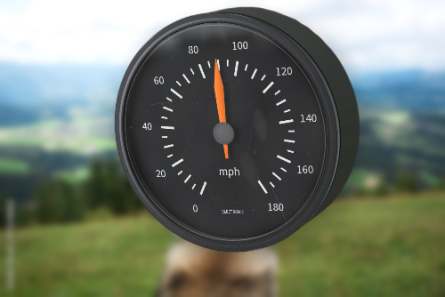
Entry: 90; mph
